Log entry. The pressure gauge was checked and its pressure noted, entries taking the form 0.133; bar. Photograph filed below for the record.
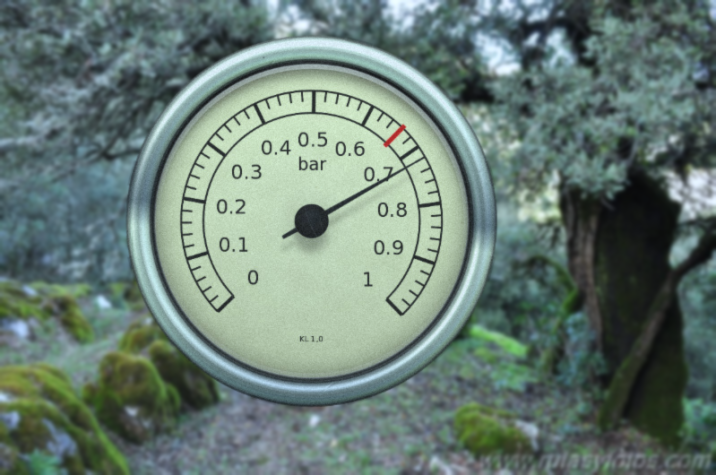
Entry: 0.72; bar
